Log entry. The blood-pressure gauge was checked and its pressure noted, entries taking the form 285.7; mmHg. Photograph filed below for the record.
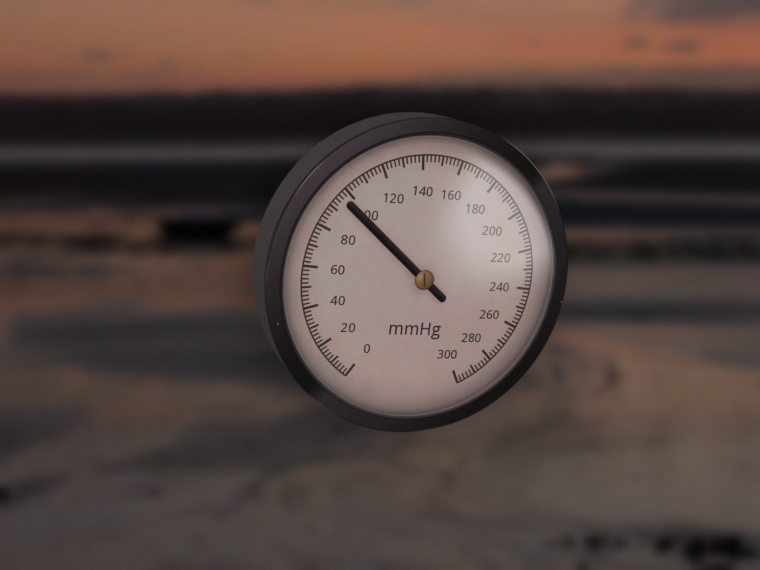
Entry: 96; mmHg
